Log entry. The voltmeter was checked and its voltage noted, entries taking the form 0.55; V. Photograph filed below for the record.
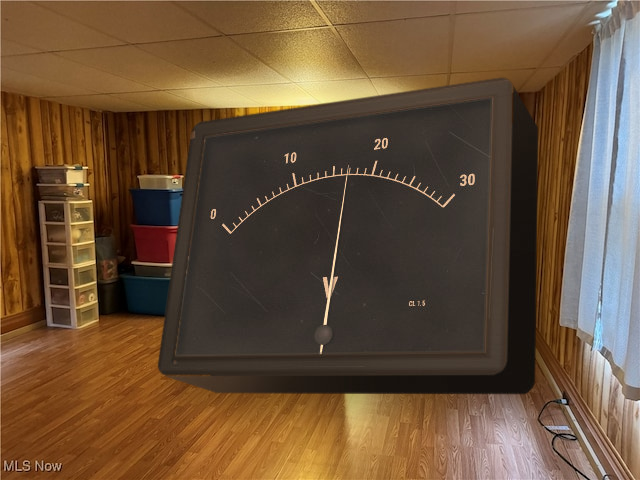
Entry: 17; V
